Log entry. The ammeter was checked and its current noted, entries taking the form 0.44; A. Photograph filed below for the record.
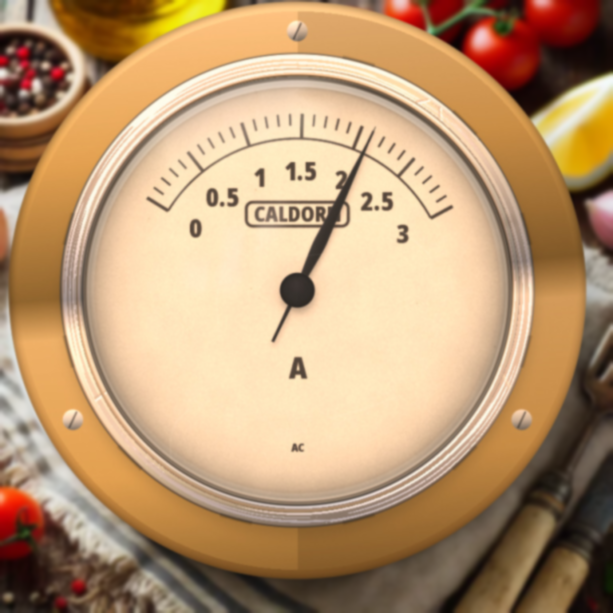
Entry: 2.1; A
